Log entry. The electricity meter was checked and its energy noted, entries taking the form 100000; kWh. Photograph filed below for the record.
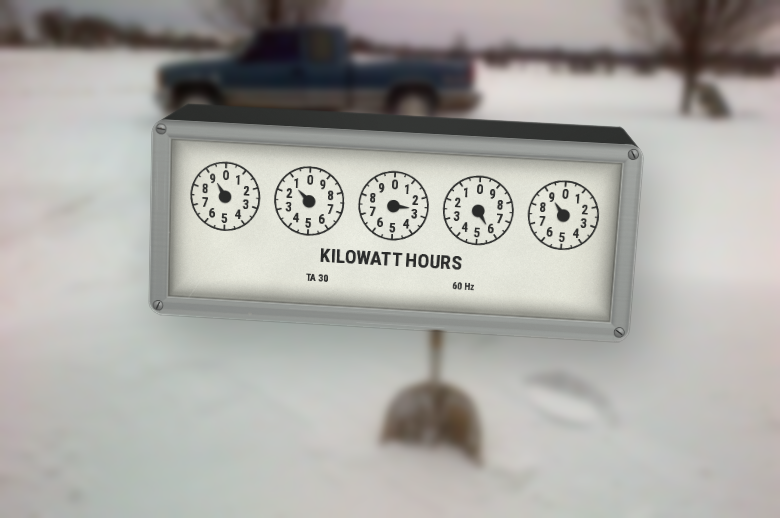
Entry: 91259; kWh
